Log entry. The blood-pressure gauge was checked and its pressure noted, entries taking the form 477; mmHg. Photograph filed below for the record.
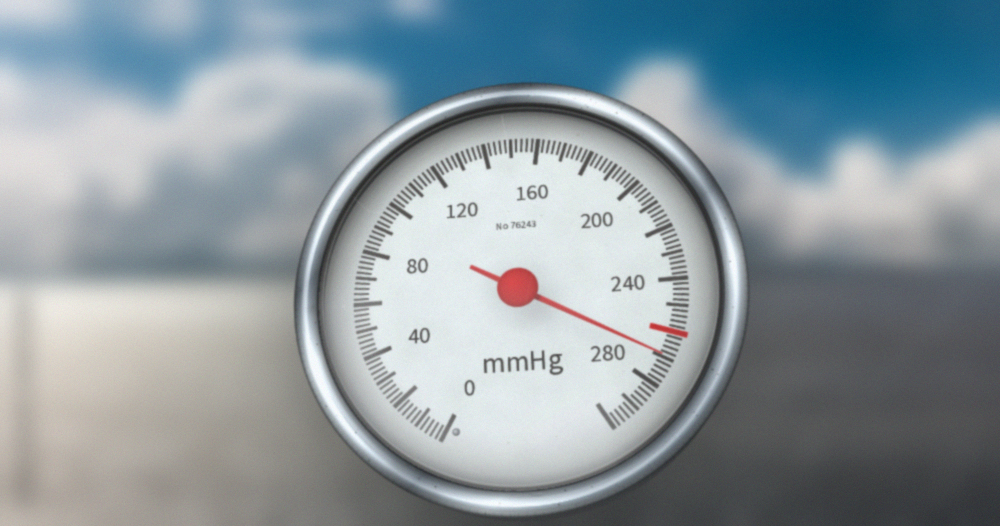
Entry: 270; mmHg
